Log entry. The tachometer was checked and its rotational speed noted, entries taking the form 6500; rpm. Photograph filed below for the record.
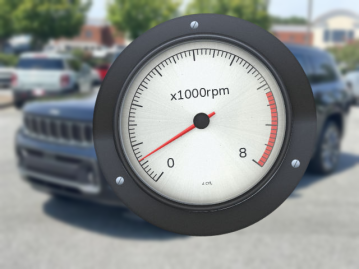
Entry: 600; rpm
